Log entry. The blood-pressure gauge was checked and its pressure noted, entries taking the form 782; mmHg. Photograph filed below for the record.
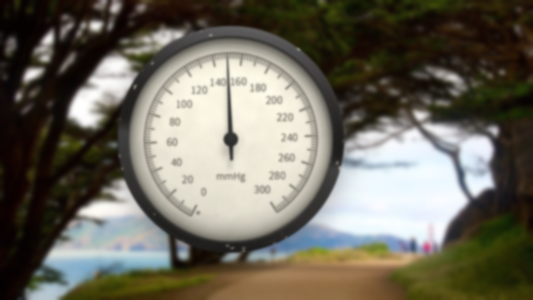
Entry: 150; mmHg
